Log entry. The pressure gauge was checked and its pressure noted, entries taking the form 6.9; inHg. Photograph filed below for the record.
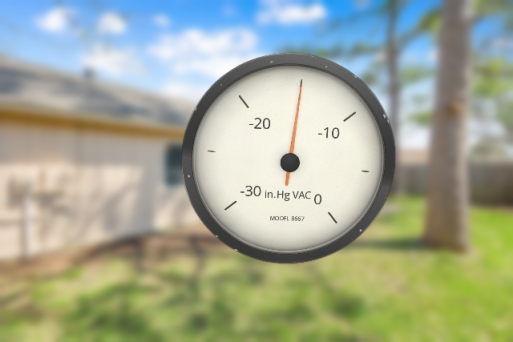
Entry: -15; inHg
